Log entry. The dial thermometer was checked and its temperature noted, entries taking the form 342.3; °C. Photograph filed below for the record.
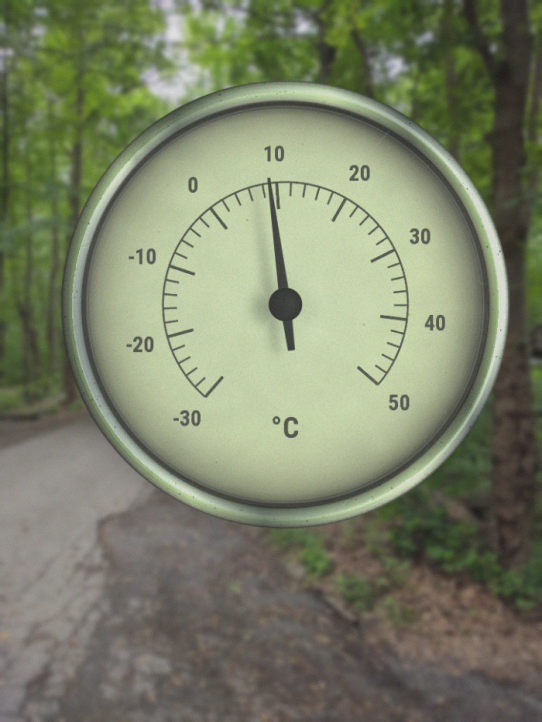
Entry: 9; °C
